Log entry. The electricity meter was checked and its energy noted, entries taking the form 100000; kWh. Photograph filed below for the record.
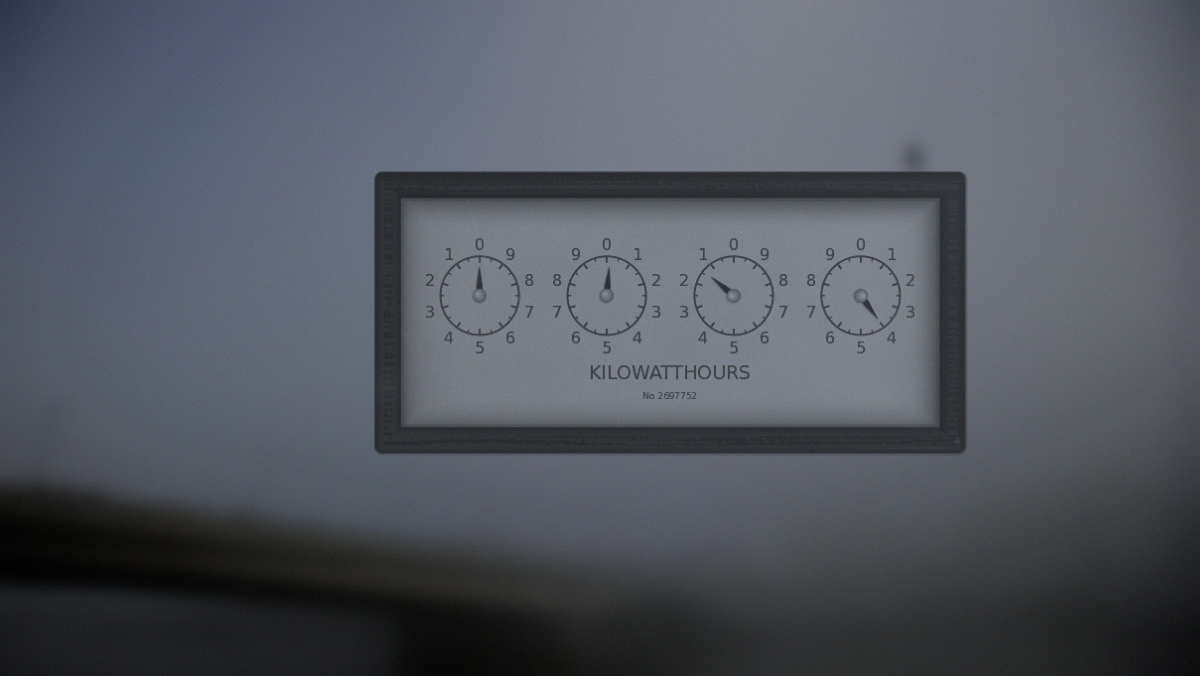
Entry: 14; kWh
